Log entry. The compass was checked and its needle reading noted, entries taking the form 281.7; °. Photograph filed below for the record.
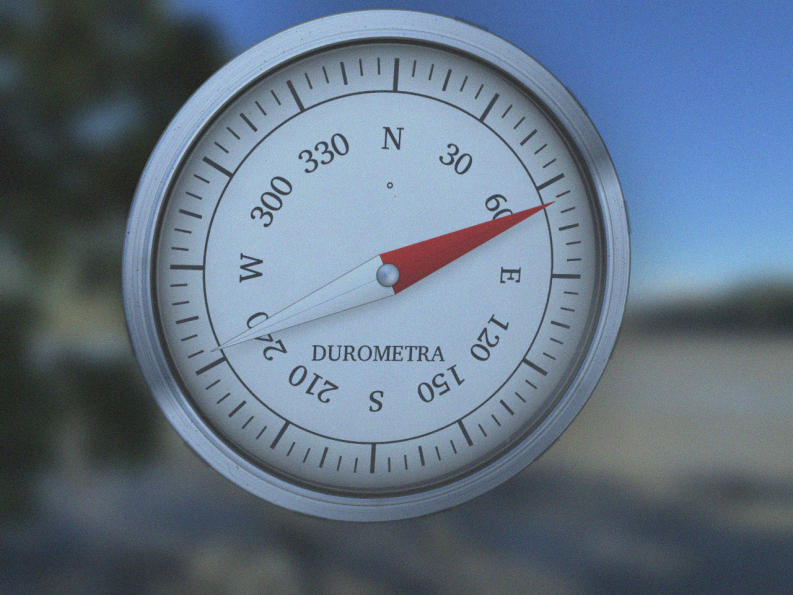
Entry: 65; °
